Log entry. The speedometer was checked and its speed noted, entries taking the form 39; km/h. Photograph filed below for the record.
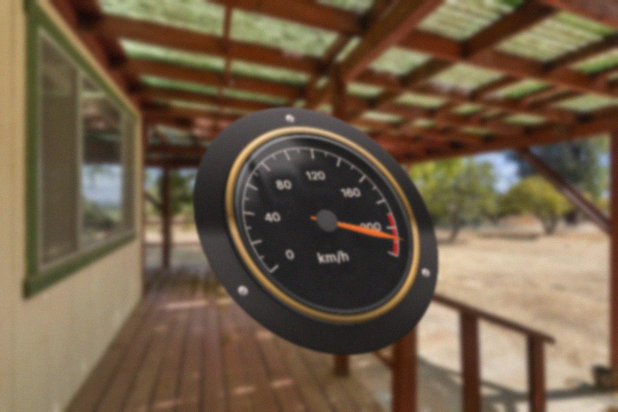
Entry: 210; km/h
